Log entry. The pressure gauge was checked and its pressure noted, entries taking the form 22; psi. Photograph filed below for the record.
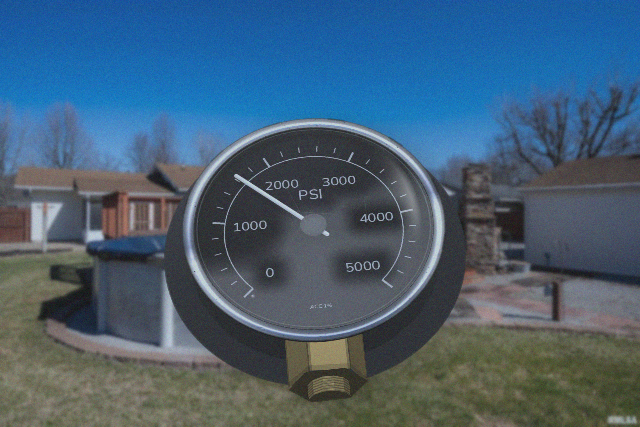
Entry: 1600; psi
